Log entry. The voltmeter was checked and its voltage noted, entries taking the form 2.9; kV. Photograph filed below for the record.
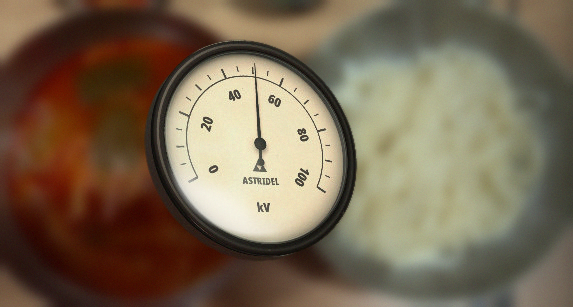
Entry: 50; kV
